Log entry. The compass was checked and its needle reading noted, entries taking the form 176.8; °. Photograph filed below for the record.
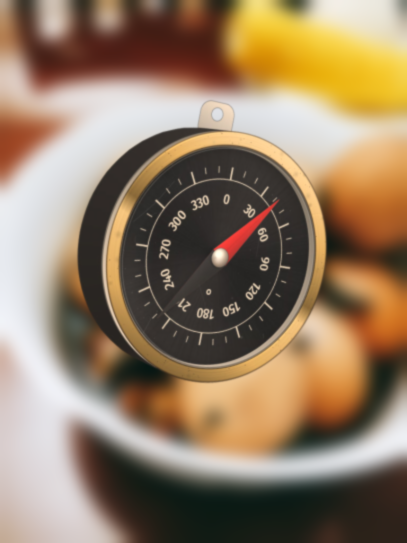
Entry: 40; °
